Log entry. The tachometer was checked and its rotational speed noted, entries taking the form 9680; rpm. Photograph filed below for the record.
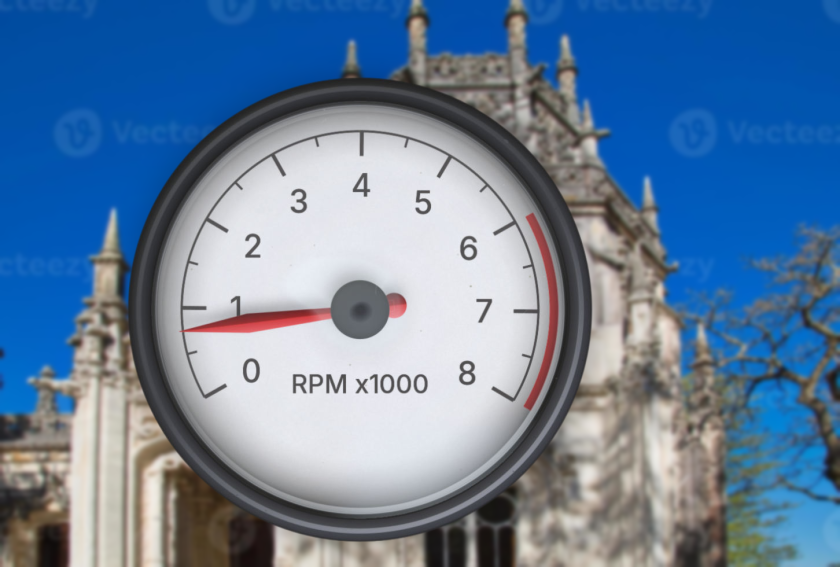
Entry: 750; rpm
